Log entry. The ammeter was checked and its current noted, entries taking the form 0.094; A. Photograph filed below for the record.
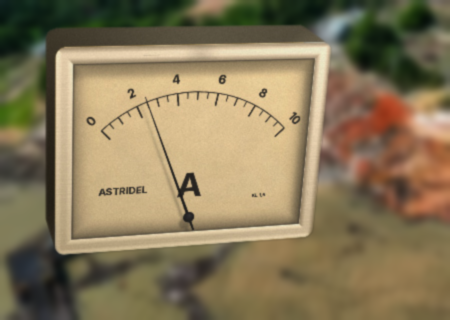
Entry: 2.5; A
